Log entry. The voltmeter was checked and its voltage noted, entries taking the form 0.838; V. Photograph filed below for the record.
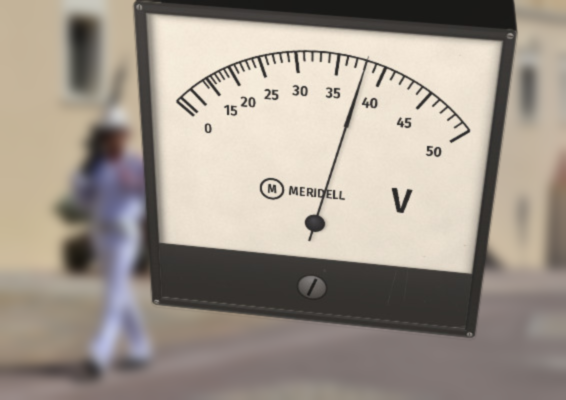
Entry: 38; V
